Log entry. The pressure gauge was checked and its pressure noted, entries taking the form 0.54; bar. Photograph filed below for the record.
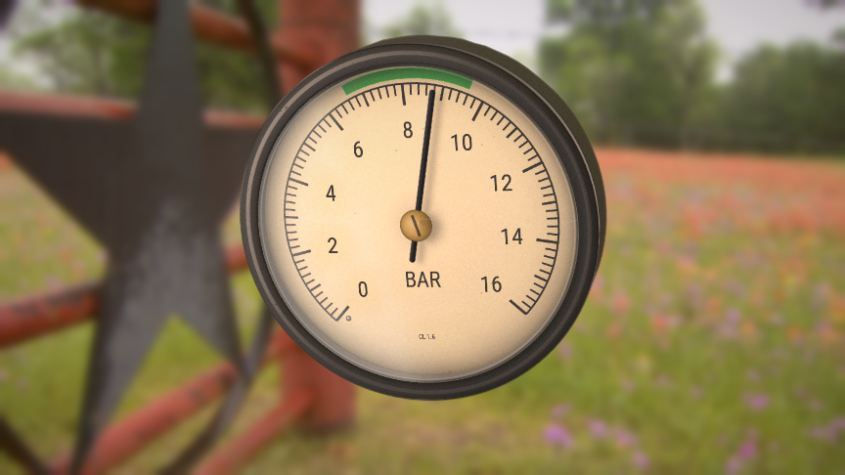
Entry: 8.8; bar
